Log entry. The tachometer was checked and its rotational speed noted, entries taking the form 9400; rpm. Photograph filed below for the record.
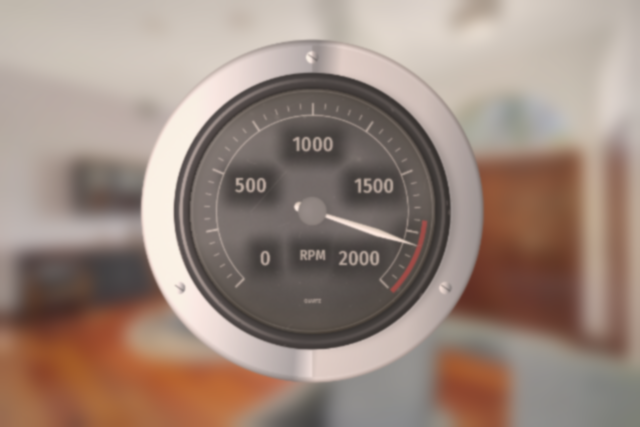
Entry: 1800; rpm
